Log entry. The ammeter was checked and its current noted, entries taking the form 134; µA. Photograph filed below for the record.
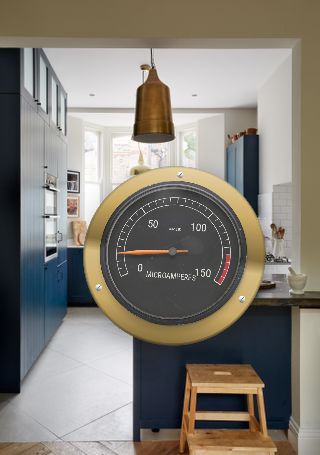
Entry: 15; µA
